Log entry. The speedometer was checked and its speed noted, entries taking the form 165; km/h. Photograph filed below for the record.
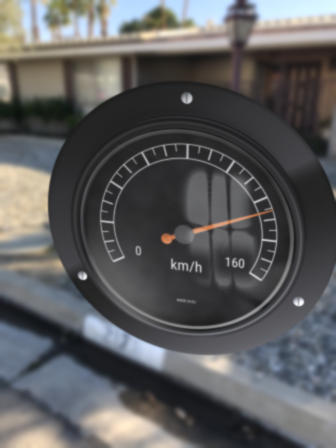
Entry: 125; km/h
